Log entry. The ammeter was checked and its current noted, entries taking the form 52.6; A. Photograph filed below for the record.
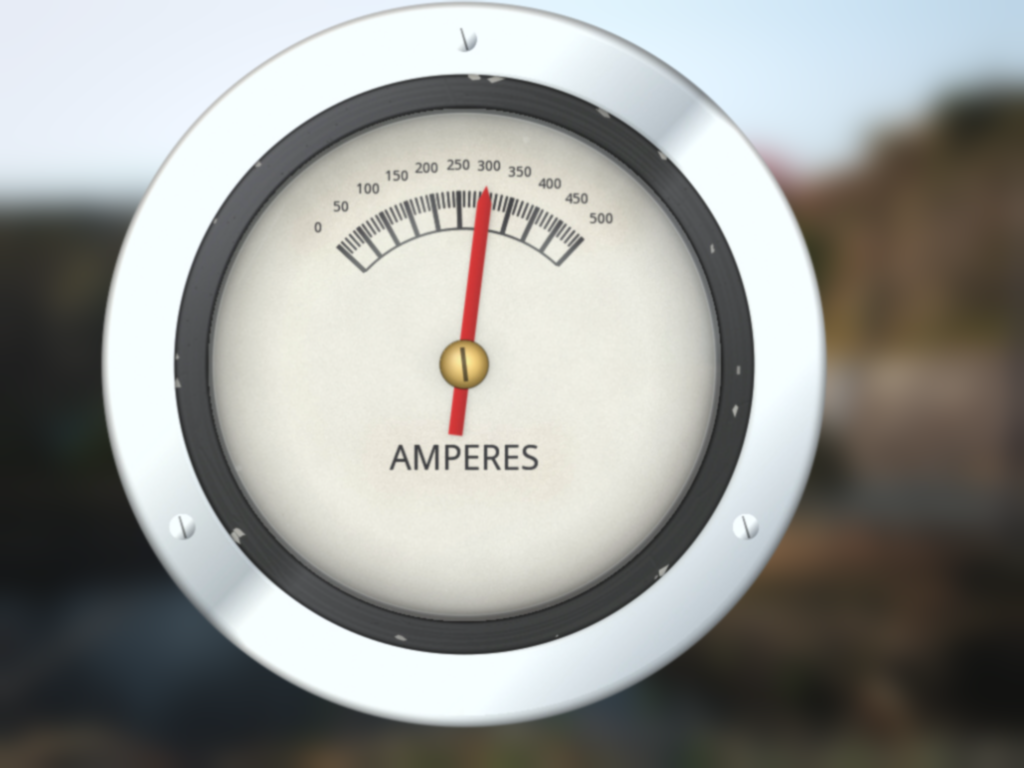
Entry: 300; A
